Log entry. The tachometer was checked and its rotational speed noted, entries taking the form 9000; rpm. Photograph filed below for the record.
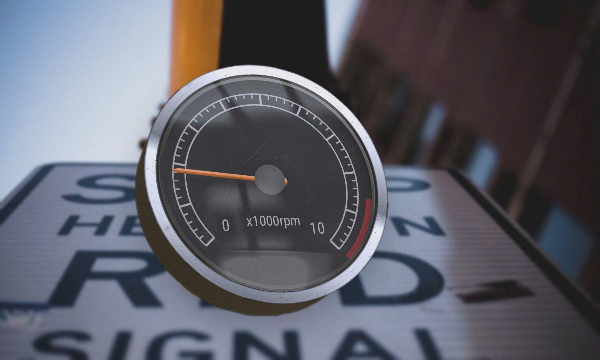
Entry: 1800; rpm
